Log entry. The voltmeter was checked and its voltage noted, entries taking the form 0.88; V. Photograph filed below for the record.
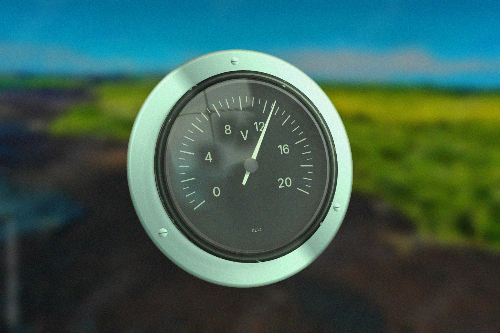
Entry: 12.5; V
